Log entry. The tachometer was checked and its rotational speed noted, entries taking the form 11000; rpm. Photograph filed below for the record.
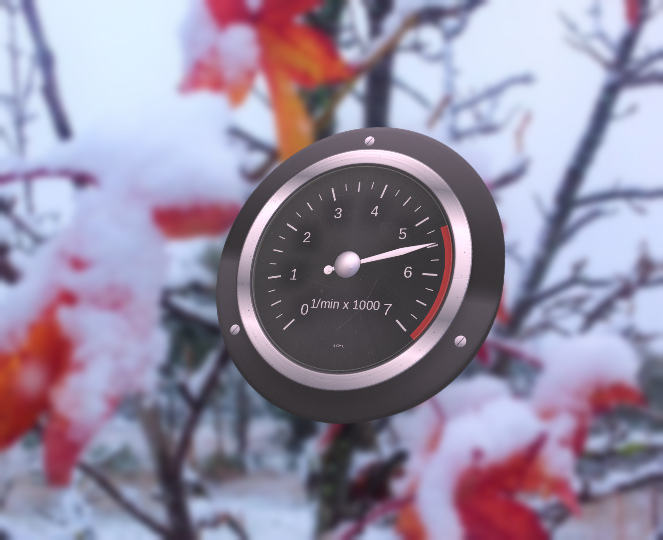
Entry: 5500; rpm
